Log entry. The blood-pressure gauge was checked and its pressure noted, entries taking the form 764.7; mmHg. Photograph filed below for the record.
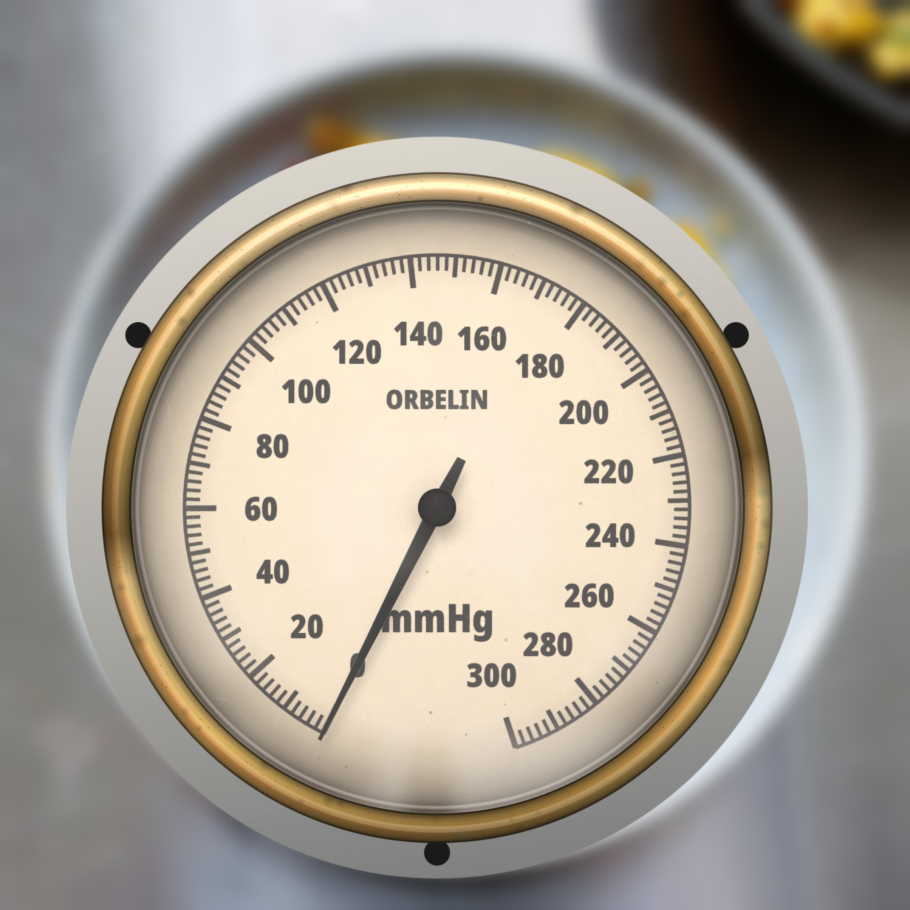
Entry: 0; mmHg
